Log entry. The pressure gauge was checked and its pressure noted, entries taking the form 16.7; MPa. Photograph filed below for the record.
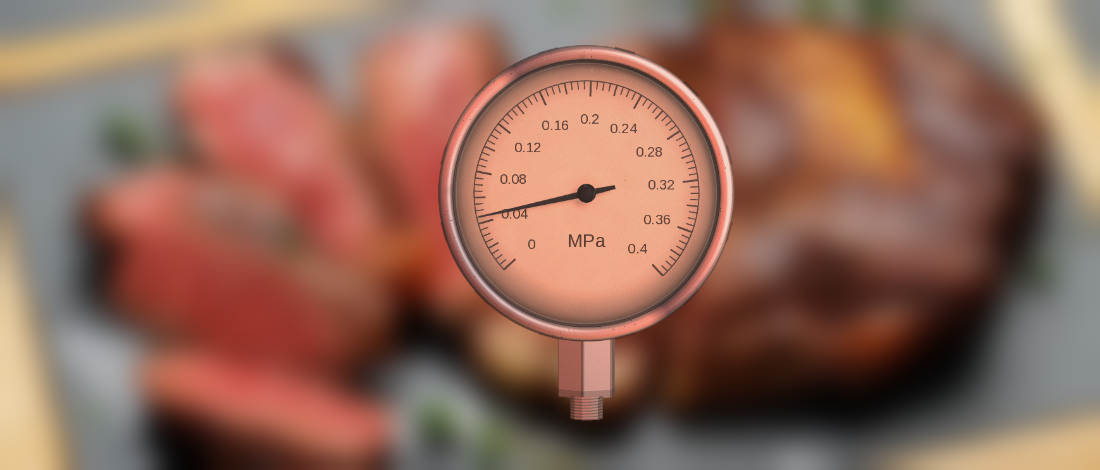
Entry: 0.045; MPa
